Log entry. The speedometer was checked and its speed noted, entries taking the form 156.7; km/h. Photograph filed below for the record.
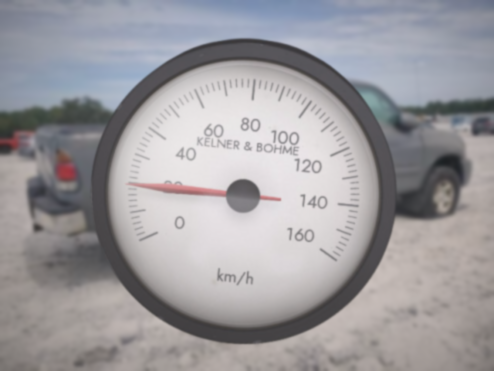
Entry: 20; km/h
